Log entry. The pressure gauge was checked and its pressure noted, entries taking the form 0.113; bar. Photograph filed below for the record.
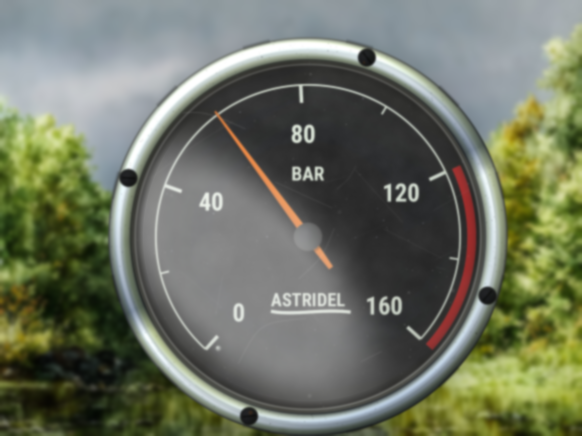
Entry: 60; bar
